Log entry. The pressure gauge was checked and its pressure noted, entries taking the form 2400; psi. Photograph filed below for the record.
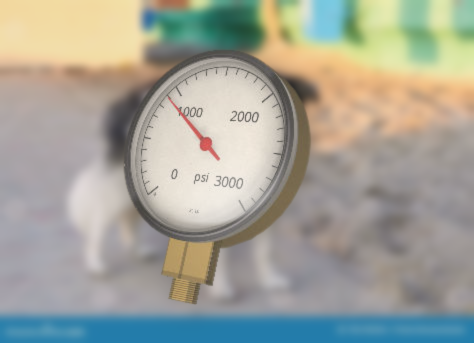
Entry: 900; psi
